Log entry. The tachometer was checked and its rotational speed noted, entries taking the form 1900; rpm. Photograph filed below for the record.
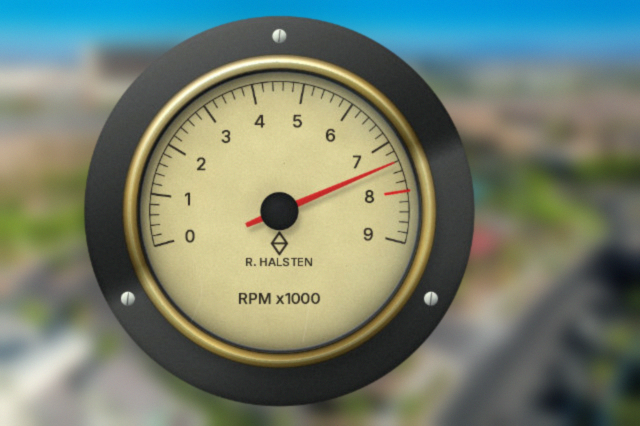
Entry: 7400; rpm
